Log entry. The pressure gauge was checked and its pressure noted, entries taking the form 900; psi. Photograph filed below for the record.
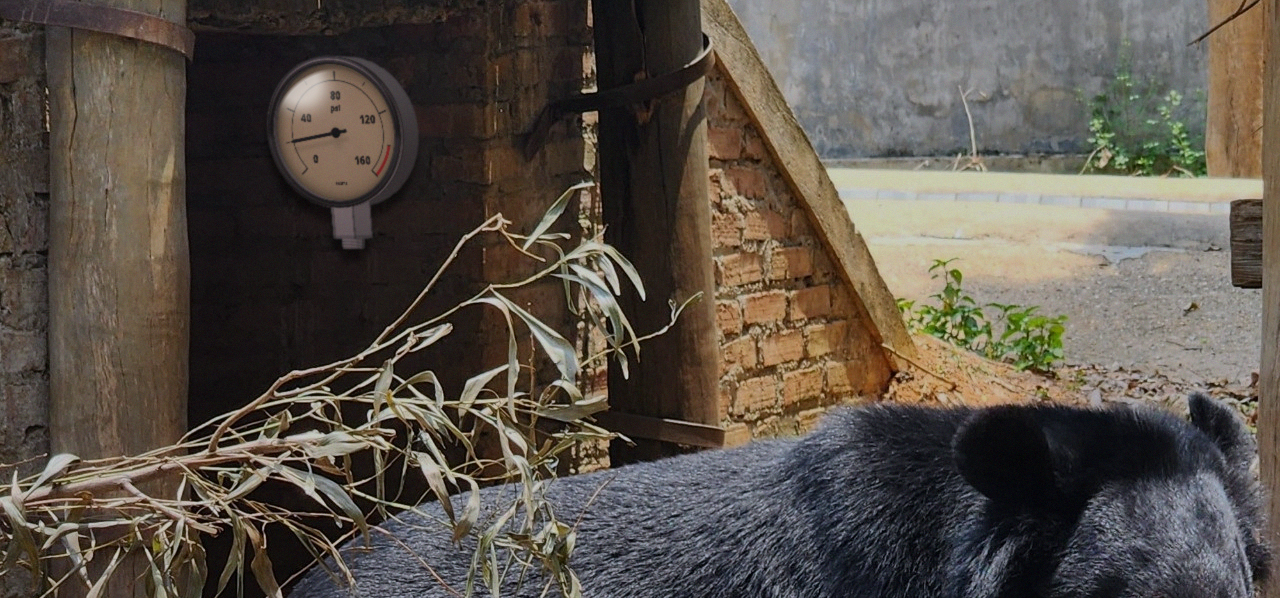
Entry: 20; psi
